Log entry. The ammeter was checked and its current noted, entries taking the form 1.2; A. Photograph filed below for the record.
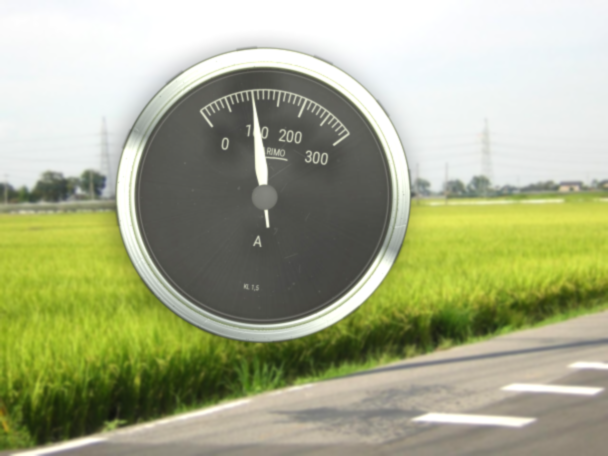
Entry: 100; A
